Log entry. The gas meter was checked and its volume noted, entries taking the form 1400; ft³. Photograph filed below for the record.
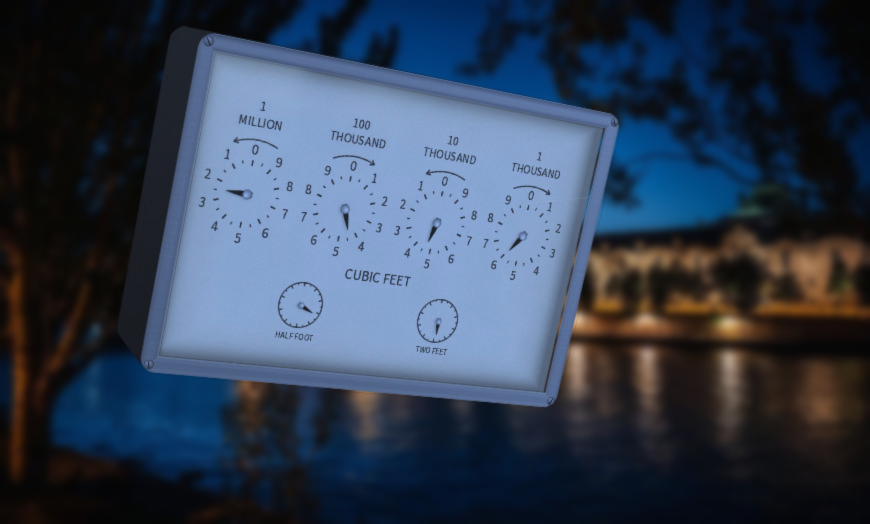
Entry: 244600; ft³
